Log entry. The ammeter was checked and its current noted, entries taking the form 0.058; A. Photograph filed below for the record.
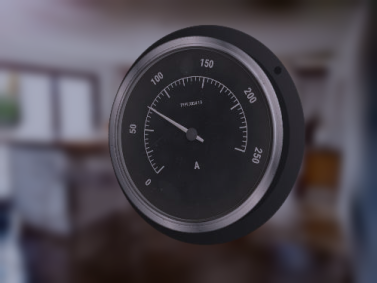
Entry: 75; A
